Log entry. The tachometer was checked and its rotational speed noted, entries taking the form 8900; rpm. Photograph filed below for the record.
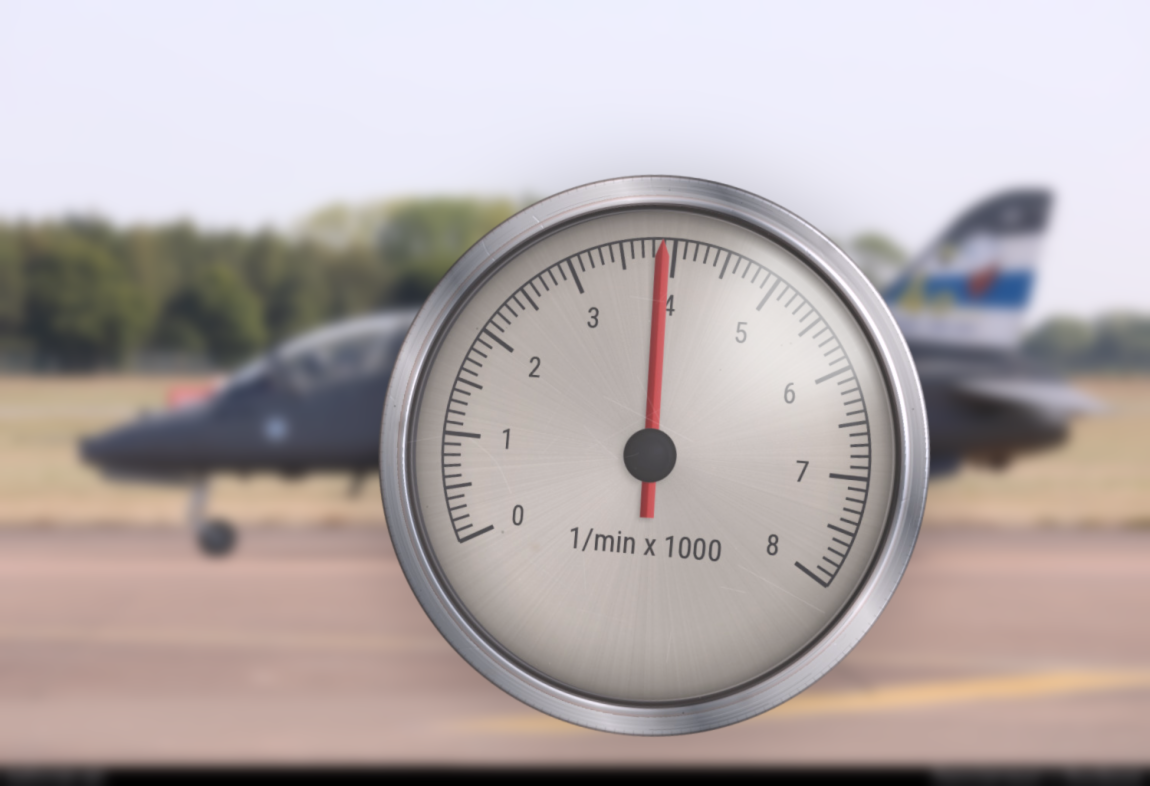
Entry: 3900; rpm
